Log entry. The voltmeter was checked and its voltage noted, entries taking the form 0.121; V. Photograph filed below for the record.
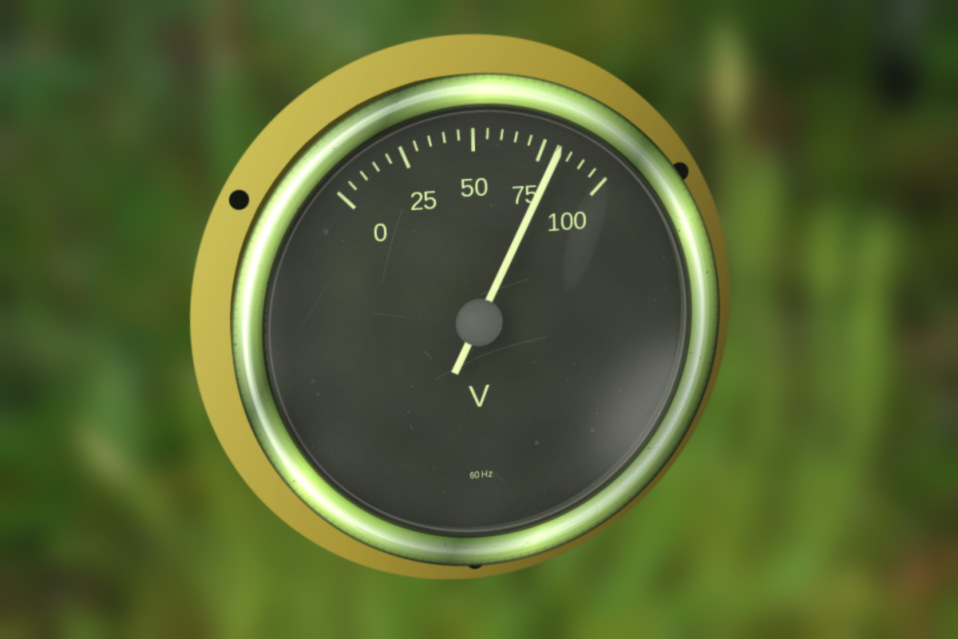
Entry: 80; V
